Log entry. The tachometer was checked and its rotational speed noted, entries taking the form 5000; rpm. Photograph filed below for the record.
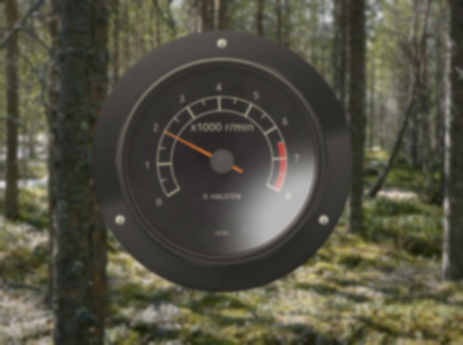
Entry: 2000; rpm
